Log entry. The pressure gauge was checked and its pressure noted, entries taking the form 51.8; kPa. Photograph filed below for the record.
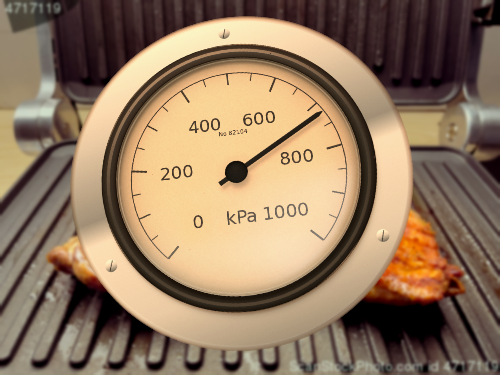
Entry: 725; kPa
